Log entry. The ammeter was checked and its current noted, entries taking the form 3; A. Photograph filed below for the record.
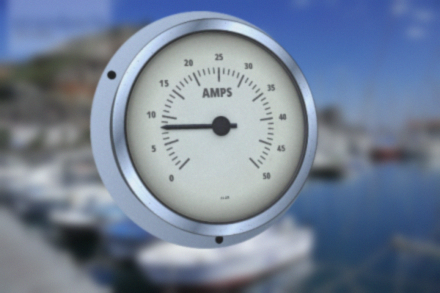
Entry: 8; A
